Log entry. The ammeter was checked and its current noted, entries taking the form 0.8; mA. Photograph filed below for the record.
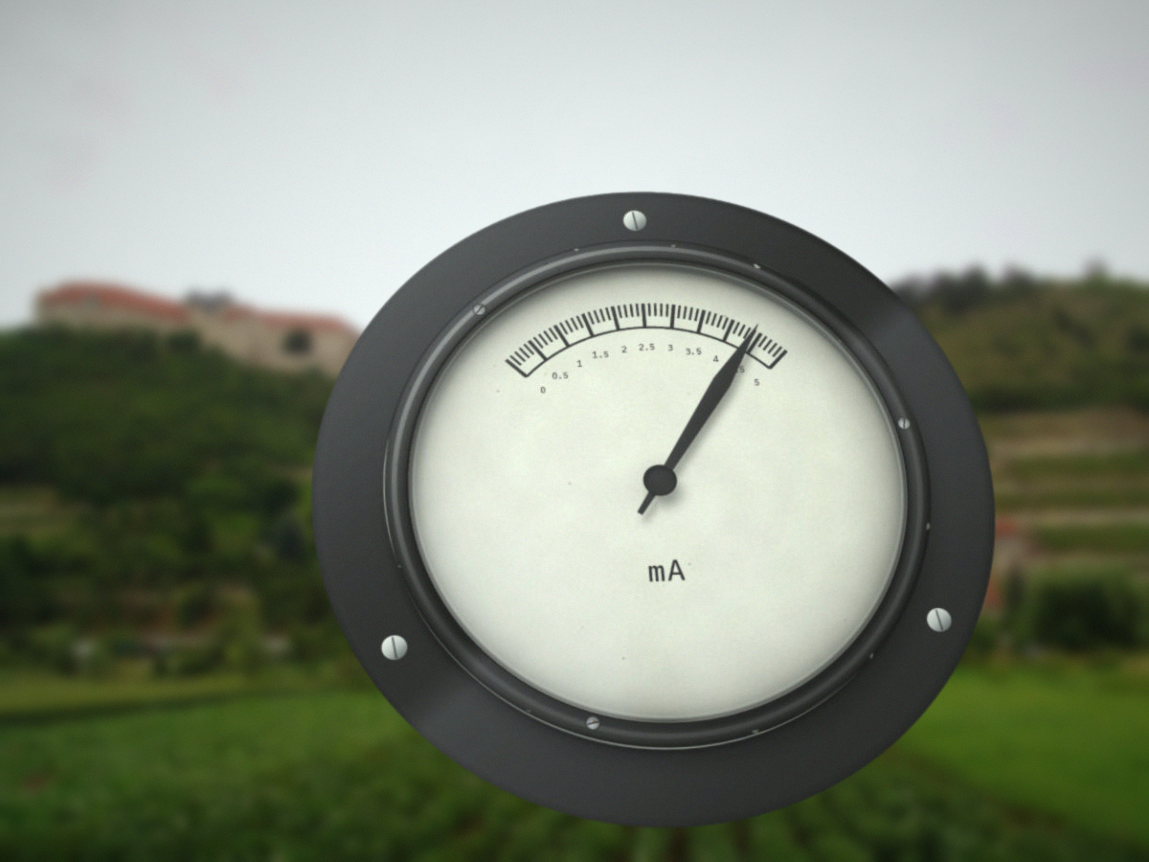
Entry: 4.4; mA
